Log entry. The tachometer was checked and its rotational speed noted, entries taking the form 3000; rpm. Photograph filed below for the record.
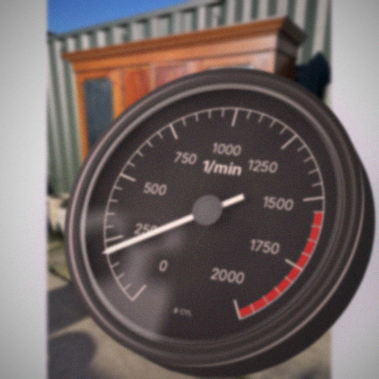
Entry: 200; rpm
